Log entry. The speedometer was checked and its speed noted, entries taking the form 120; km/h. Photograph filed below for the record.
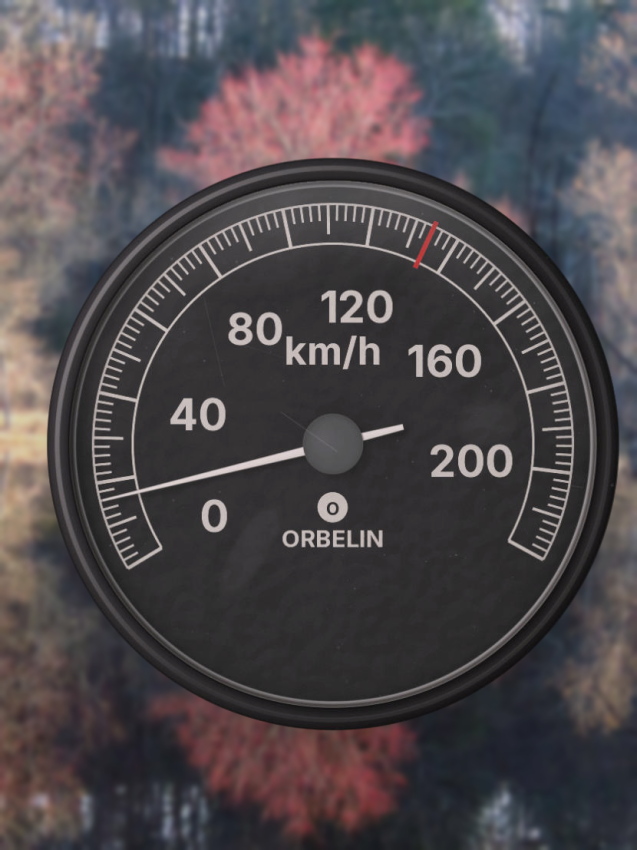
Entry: 16; km/h
